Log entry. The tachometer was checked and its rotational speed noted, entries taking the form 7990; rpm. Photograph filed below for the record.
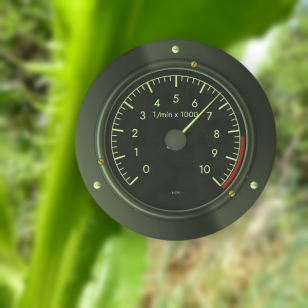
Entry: 6600; rpm
